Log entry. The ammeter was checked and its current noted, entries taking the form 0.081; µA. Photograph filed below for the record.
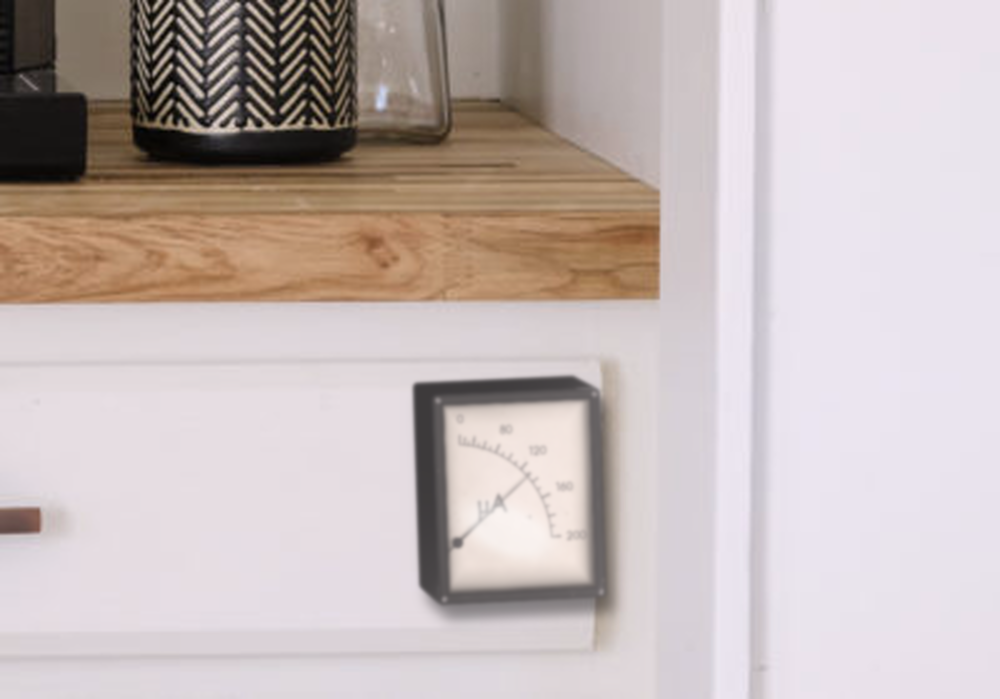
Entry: 130; µA
